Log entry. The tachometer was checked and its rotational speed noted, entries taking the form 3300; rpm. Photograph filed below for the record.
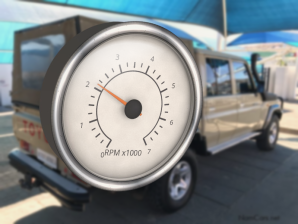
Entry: 2125; rpm
